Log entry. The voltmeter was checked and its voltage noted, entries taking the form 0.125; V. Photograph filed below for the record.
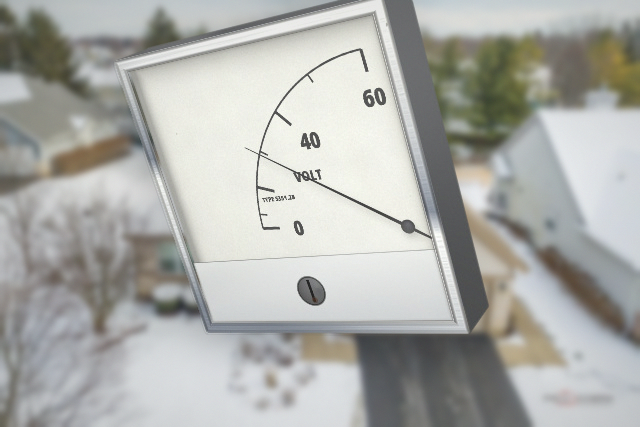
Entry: 30; V
